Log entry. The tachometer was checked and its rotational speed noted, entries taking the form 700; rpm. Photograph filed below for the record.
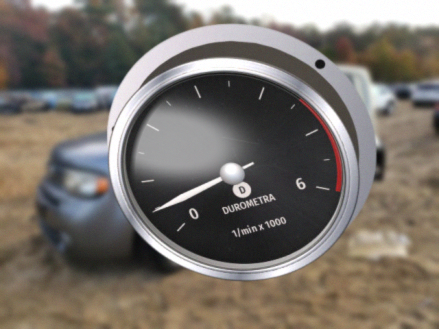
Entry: 500; rpm
